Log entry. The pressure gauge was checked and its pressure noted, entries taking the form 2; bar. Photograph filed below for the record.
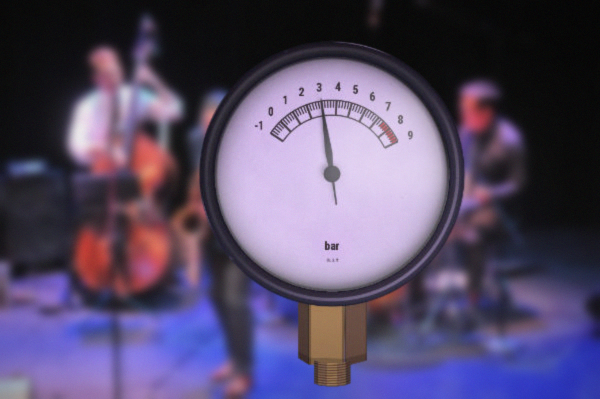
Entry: 3; bar
